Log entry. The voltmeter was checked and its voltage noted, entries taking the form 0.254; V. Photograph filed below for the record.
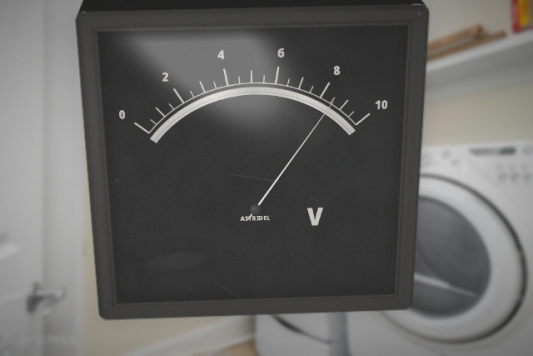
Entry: 8.5; V
